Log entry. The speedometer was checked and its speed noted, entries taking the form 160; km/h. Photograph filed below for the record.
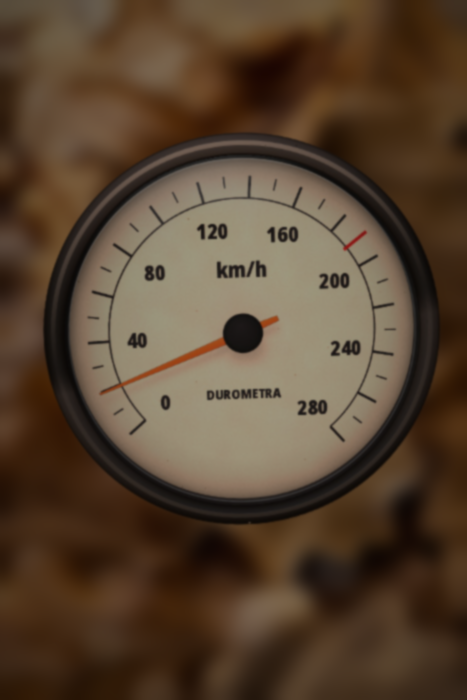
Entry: 20; km/h
